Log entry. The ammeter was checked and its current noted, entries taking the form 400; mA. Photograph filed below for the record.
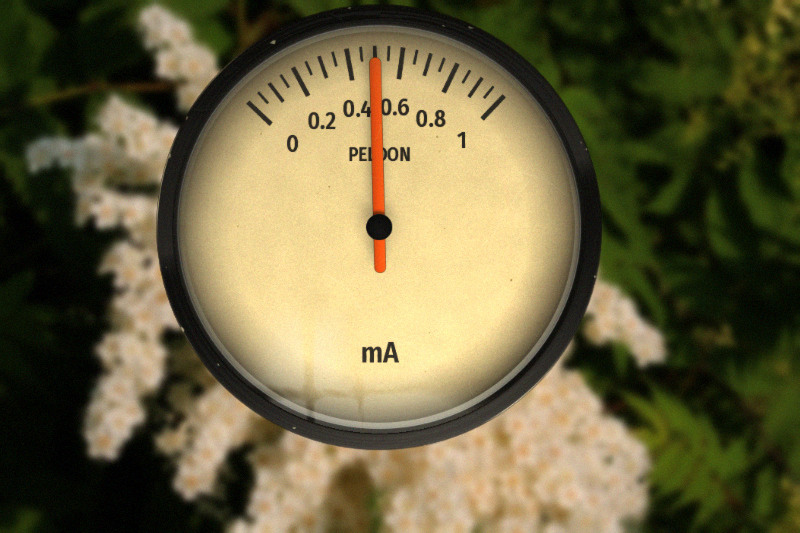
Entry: 0.5; mA
